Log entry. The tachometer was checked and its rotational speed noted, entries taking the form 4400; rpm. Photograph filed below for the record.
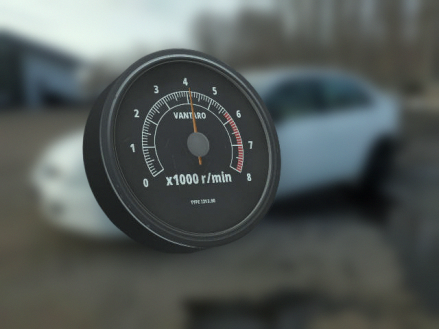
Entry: 4000; rpm
